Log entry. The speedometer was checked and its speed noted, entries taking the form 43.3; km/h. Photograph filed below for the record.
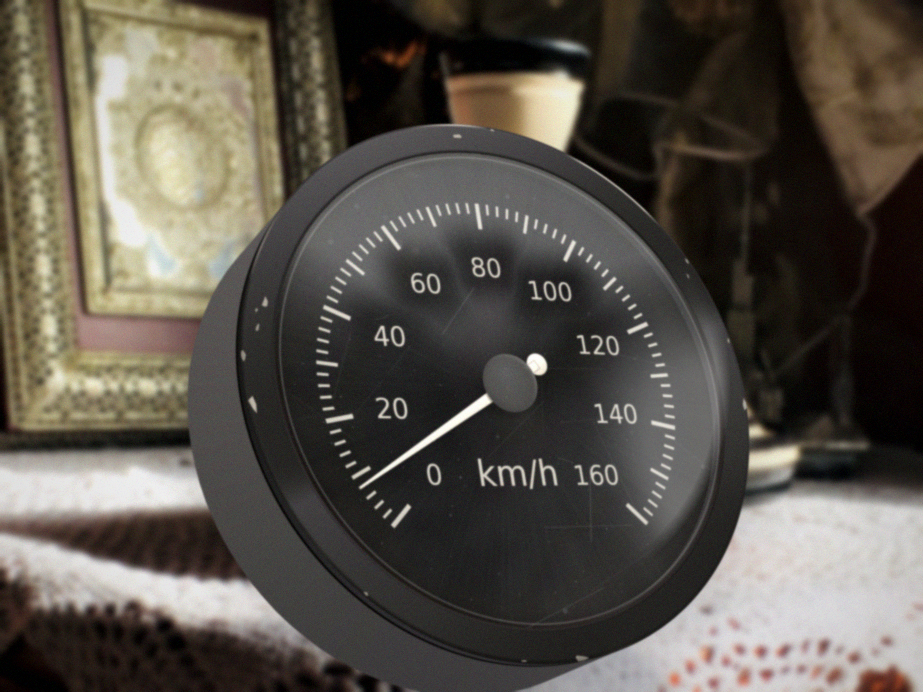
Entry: 8; km/h
